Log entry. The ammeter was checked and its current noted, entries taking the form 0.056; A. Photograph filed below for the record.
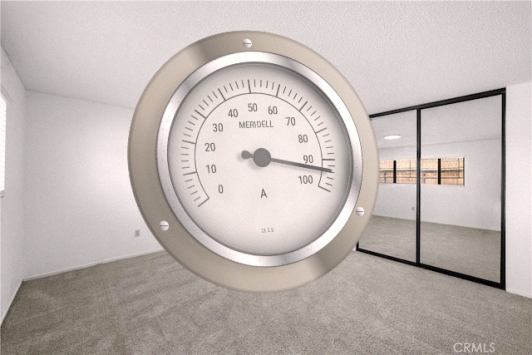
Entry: 94; A
